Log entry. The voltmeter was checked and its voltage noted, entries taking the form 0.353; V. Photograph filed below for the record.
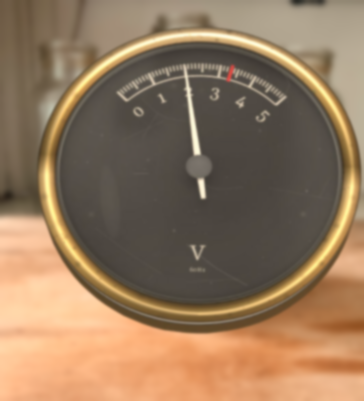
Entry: 2; V
